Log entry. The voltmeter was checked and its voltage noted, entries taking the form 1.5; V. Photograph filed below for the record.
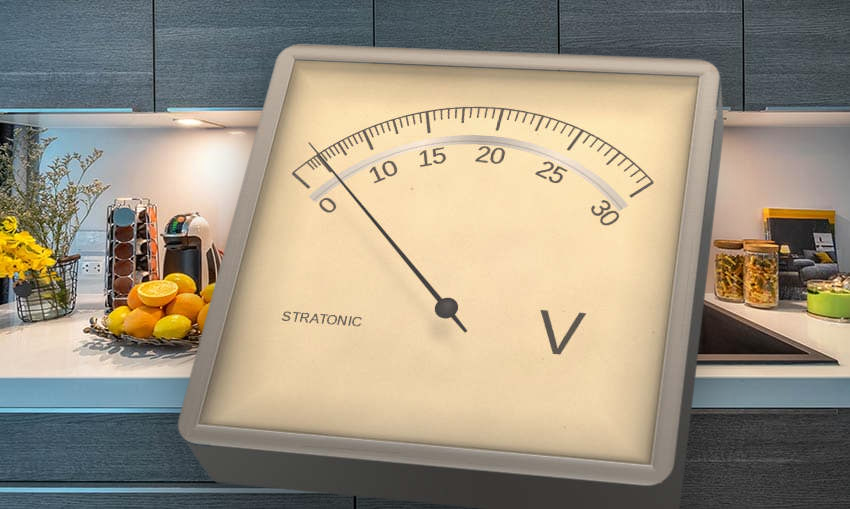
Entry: 5; V
